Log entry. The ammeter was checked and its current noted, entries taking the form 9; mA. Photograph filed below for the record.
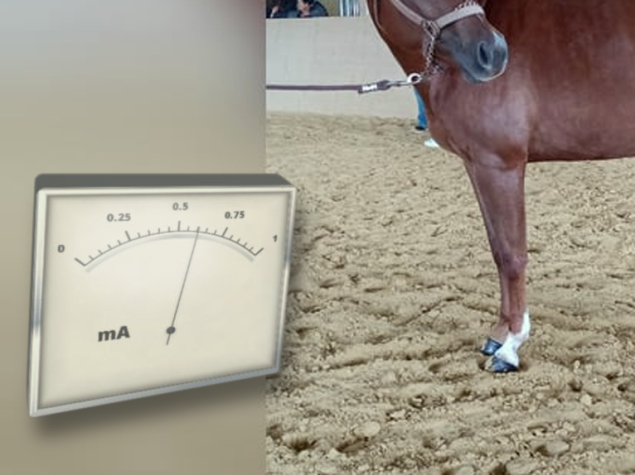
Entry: 0.6; mA
